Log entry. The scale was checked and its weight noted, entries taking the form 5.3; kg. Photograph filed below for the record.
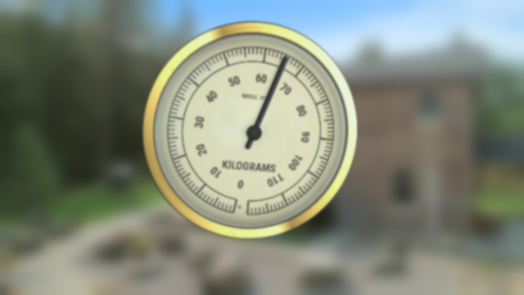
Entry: 65; kg
